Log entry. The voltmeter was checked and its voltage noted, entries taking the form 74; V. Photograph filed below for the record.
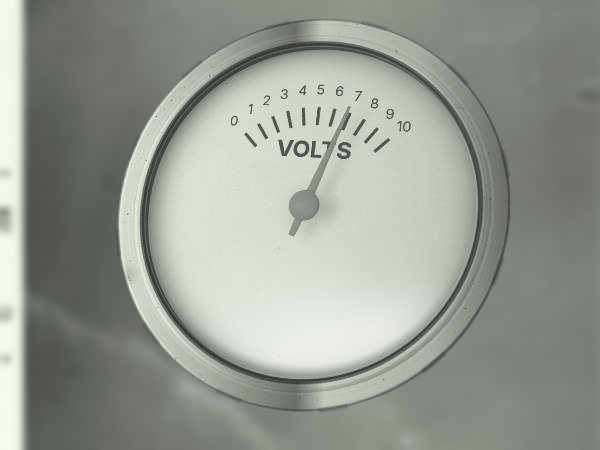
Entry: 7; V
